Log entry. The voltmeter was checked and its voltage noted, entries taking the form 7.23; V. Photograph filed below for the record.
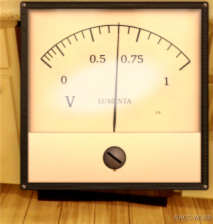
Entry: 0.65; V
